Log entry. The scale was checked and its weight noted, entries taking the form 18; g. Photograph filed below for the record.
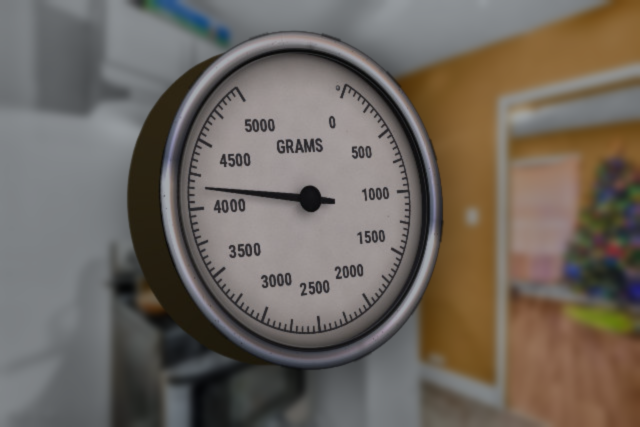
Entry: 4150; g
